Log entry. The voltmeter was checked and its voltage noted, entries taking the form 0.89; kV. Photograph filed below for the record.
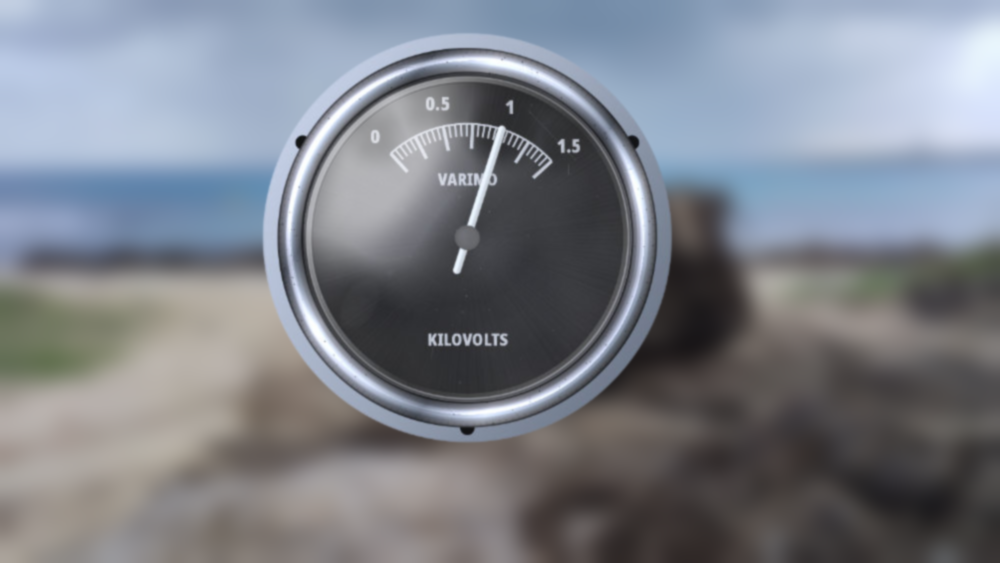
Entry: 1; kV
